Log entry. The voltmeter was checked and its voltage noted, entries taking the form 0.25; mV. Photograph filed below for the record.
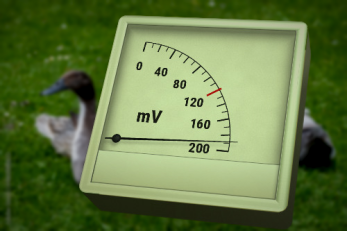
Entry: 190; mV
